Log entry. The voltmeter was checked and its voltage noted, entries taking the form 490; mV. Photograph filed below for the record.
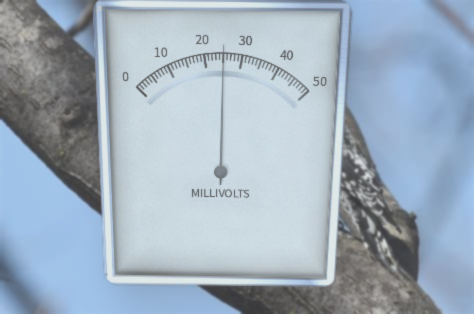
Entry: 25; mV
